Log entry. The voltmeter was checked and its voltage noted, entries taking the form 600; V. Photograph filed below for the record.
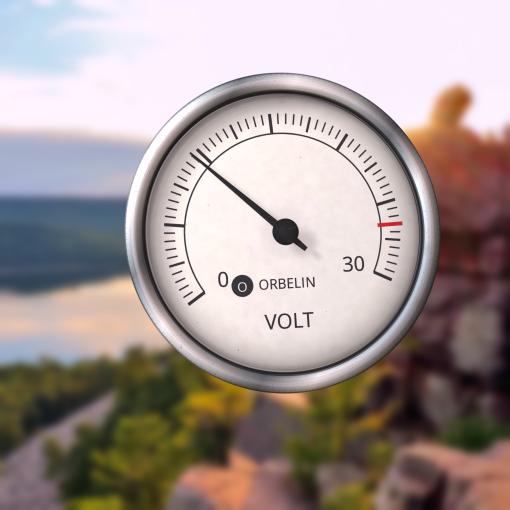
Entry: 9.5; V
